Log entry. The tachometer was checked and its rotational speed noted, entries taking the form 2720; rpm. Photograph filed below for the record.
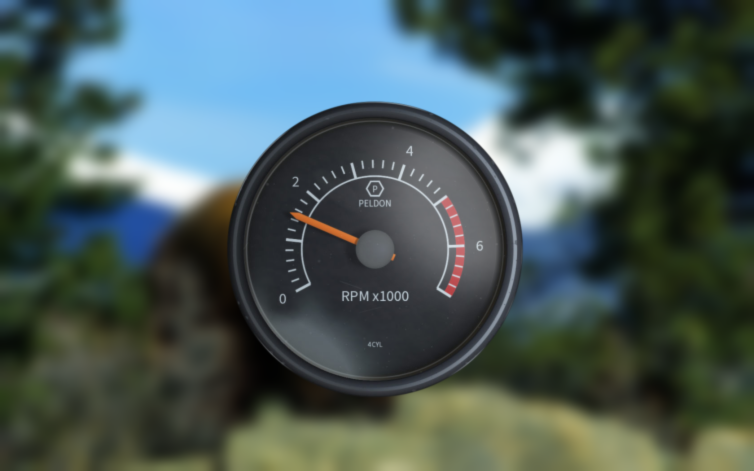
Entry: 1500; rpm
